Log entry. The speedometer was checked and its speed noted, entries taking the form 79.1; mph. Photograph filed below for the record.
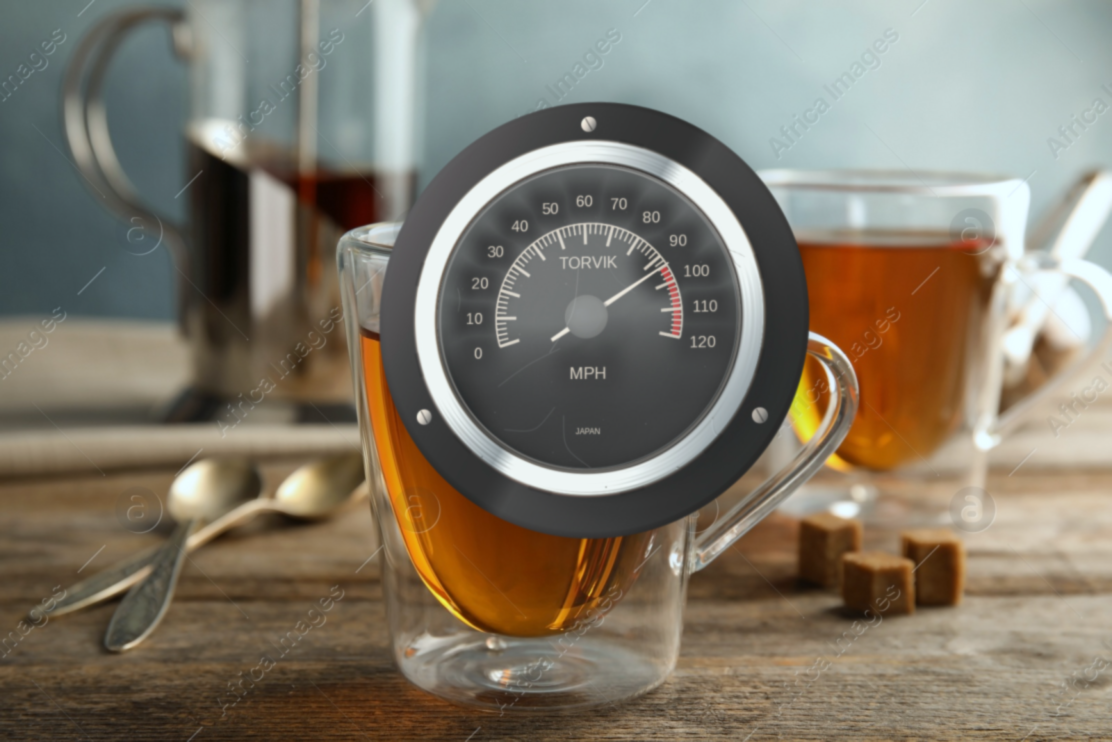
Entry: 94; mph
